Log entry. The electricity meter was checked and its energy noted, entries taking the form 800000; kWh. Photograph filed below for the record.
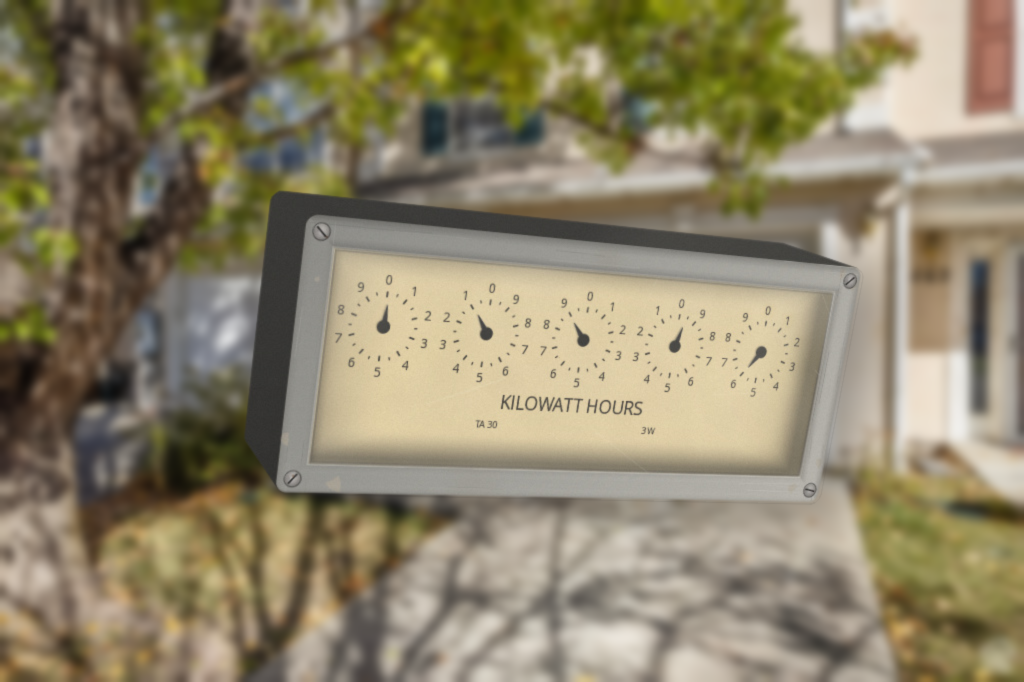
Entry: 896; kWh
